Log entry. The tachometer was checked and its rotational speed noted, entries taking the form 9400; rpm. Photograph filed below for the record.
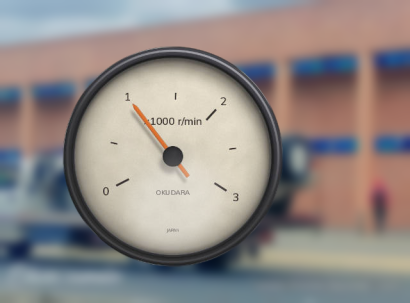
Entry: 1000; rpm
